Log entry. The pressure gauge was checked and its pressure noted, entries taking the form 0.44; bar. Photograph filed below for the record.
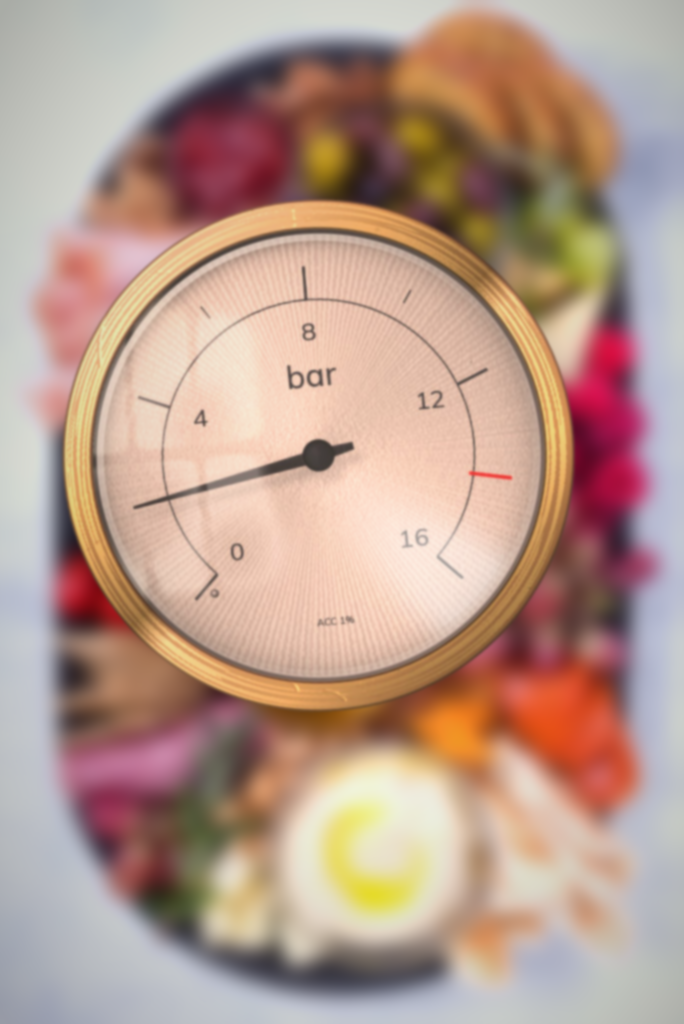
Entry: 2; bar
